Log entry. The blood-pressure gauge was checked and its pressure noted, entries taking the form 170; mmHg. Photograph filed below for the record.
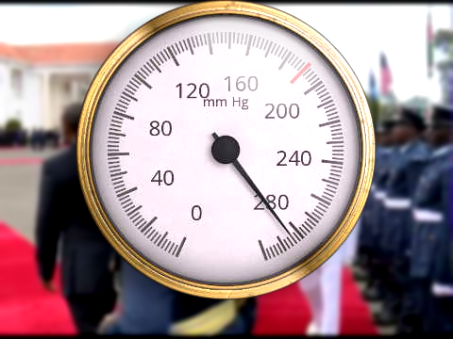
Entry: 284; mmHg
